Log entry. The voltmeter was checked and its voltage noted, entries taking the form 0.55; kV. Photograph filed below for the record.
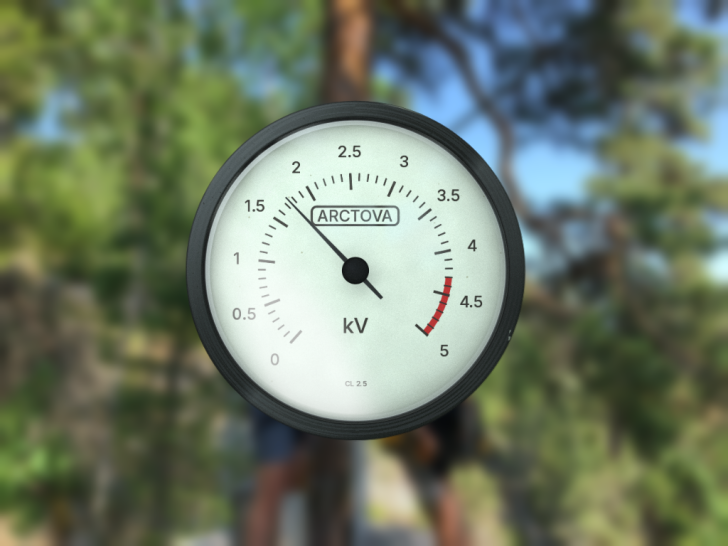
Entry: 1.75; kV
